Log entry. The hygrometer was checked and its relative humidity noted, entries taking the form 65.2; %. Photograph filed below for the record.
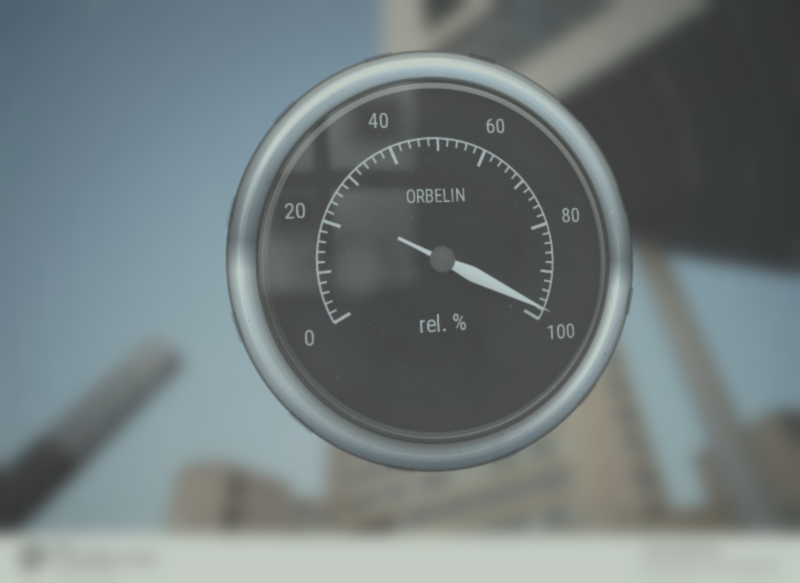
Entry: 98; %
